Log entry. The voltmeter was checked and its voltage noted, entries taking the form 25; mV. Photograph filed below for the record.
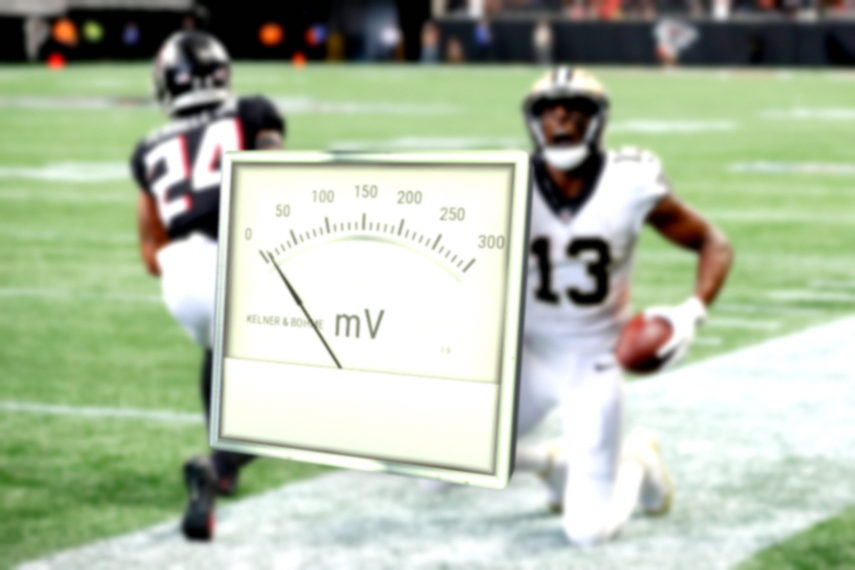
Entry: 10; mV
